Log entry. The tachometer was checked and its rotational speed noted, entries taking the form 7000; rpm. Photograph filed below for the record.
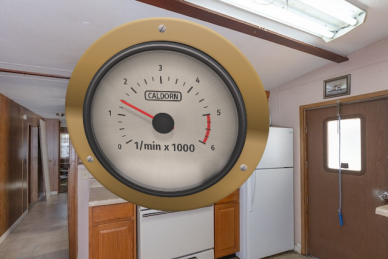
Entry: 1500; rpm
